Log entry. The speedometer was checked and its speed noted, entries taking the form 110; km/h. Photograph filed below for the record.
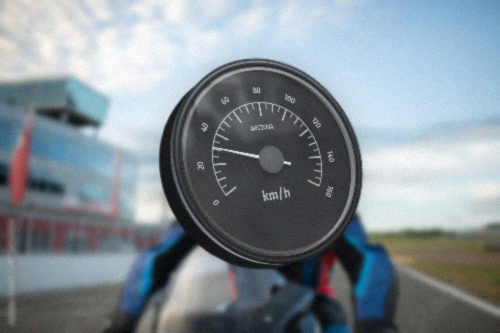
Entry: 30; km/h
